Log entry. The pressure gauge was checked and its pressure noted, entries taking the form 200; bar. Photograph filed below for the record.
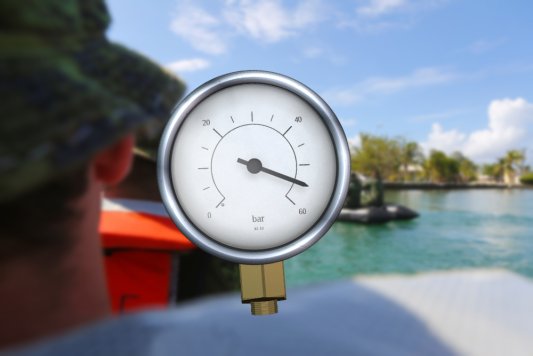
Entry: 55; bar
